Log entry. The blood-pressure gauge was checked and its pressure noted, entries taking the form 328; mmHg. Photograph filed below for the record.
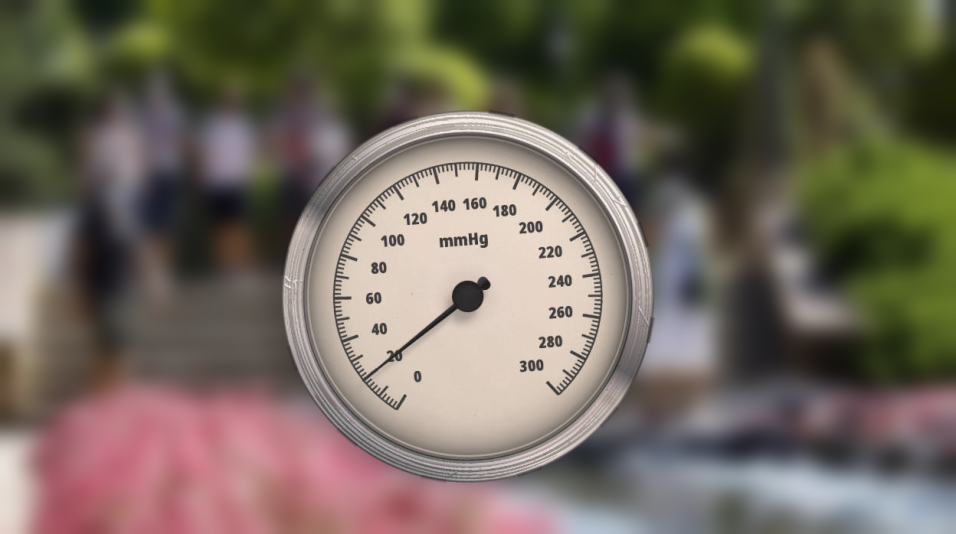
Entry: 20; mmHg
